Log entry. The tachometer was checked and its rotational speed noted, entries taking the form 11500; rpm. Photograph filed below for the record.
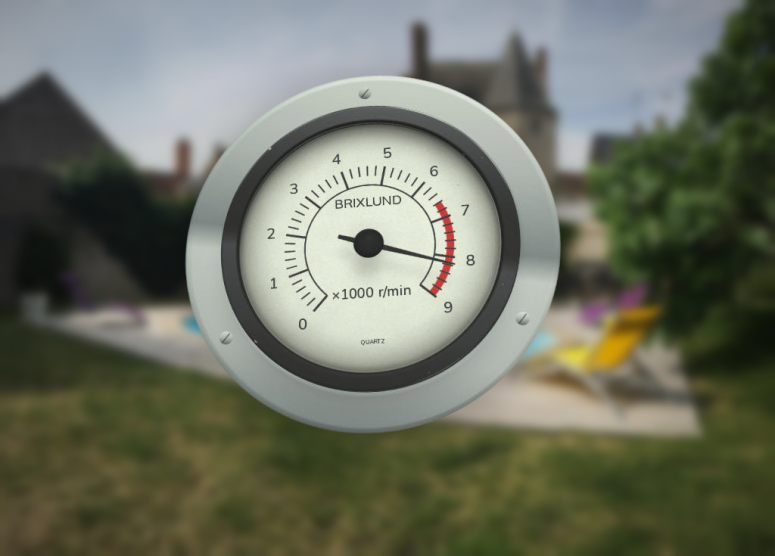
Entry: 8200; rpm
